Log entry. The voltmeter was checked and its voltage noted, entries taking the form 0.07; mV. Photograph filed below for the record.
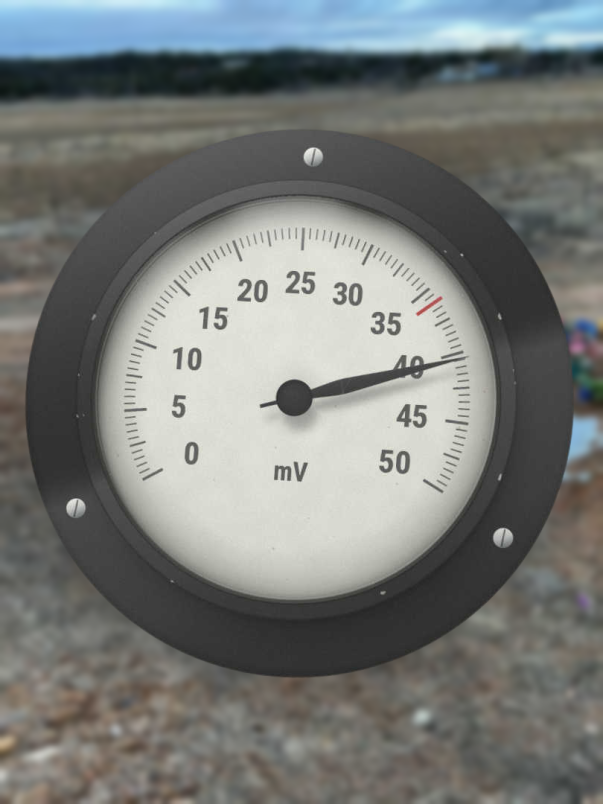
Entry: 40.5; mV
